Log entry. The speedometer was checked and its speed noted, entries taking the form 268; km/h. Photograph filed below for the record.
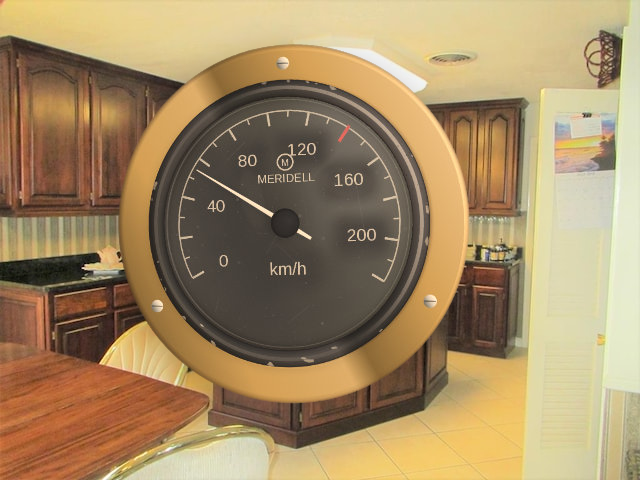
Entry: 55; km/h
